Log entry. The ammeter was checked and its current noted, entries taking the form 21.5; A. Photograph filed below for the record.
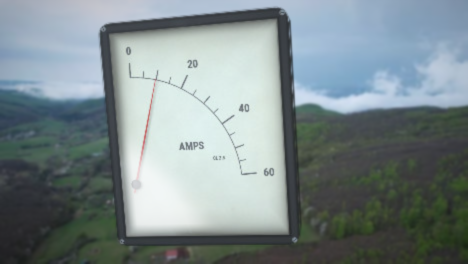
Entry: 10; A
